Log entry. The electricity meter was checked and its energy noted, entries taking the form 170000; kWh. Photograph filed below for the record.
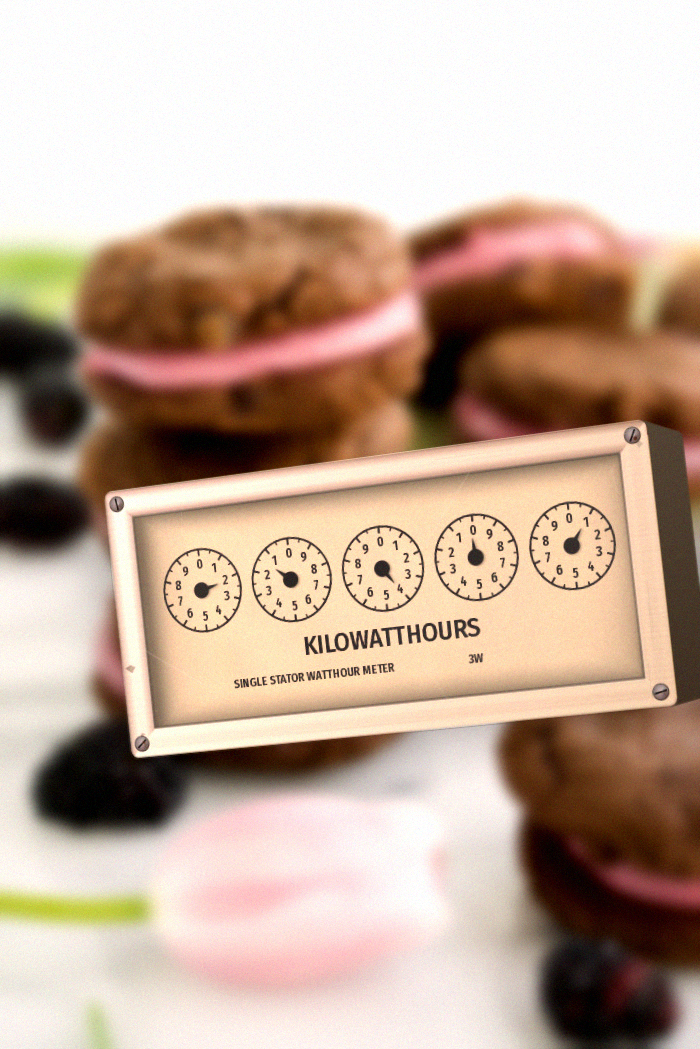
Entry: 21401; kWh
